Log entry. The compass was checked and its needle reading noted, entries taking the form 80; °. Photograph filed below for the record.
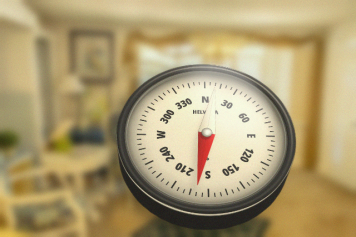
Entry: 190; °
